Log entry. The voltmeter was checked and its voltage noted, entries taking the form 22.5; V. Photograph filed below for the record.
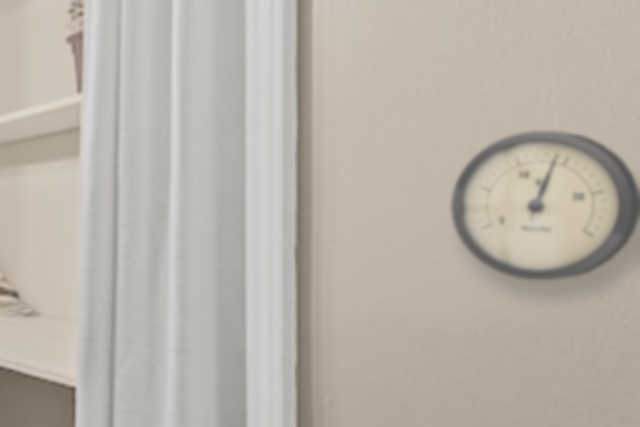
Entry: 14; V
